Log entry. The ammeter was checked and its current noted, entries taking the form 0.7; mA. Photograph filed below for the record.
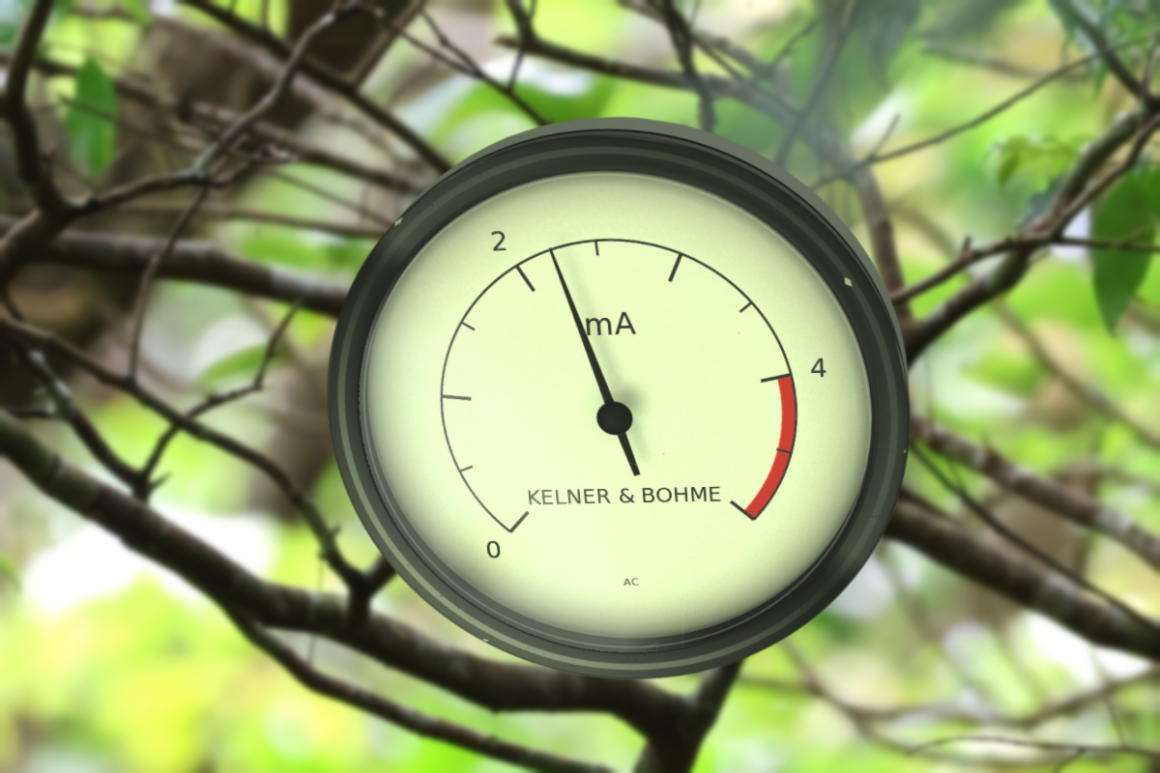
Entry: 2.25; mA
